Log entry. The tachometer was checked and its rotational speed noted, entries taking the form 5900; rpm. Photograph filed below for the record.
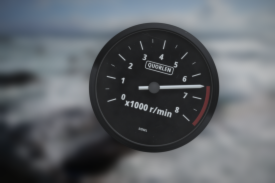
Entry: 6500; rpm
